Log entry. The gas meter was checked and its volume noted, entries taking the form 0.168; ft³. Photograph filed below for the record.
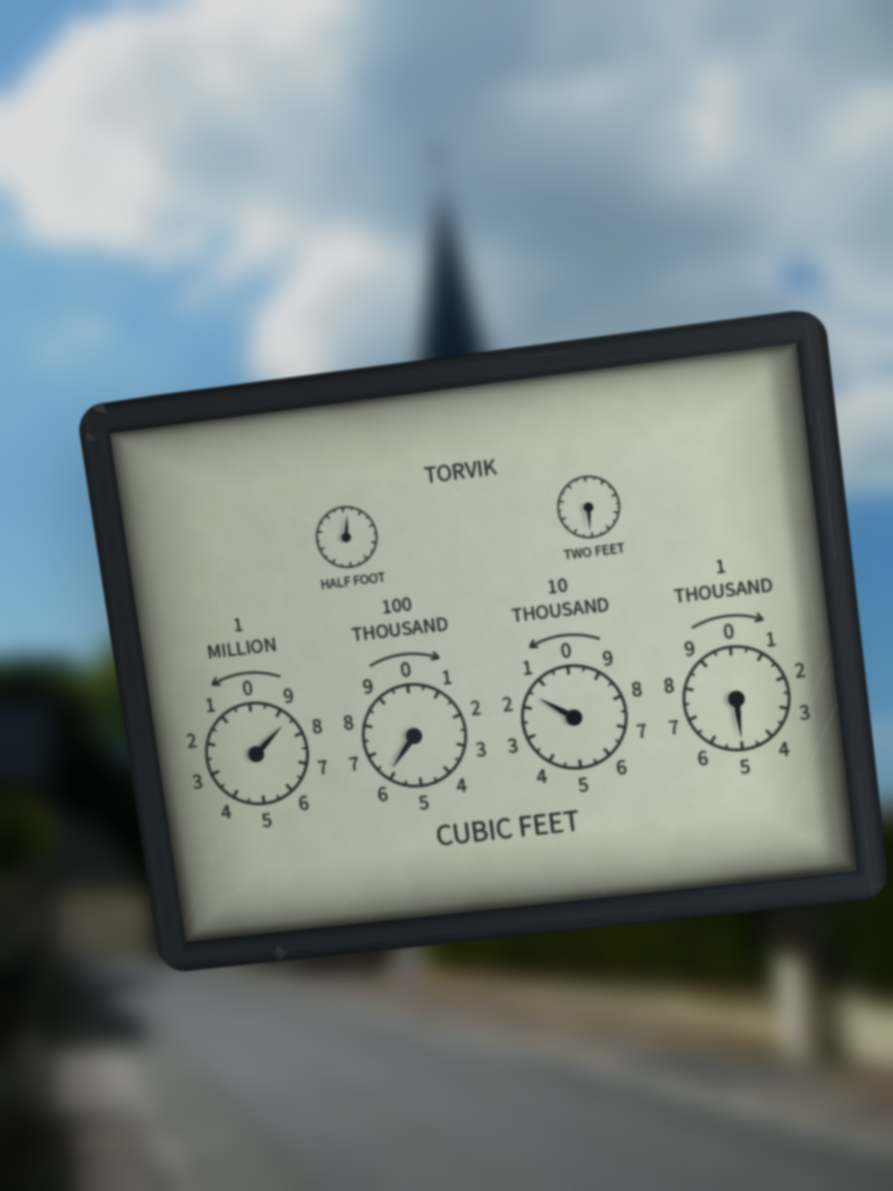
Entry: 861500; ft³
